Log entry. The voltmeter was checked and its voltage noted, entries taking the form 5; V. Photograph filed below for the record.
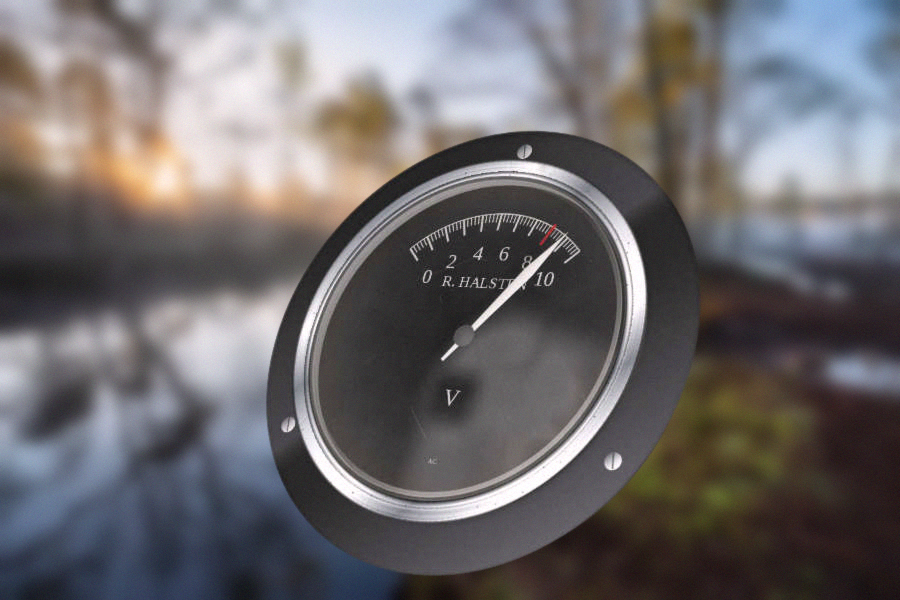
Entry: 9; V
